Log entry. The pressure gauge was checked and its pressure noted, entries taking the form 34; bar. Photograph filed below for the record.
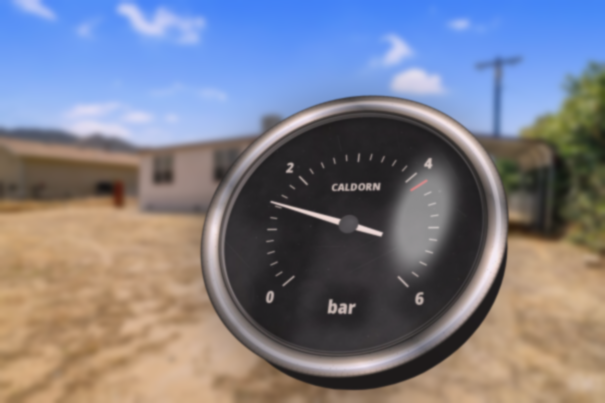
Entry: 1.4; bar
